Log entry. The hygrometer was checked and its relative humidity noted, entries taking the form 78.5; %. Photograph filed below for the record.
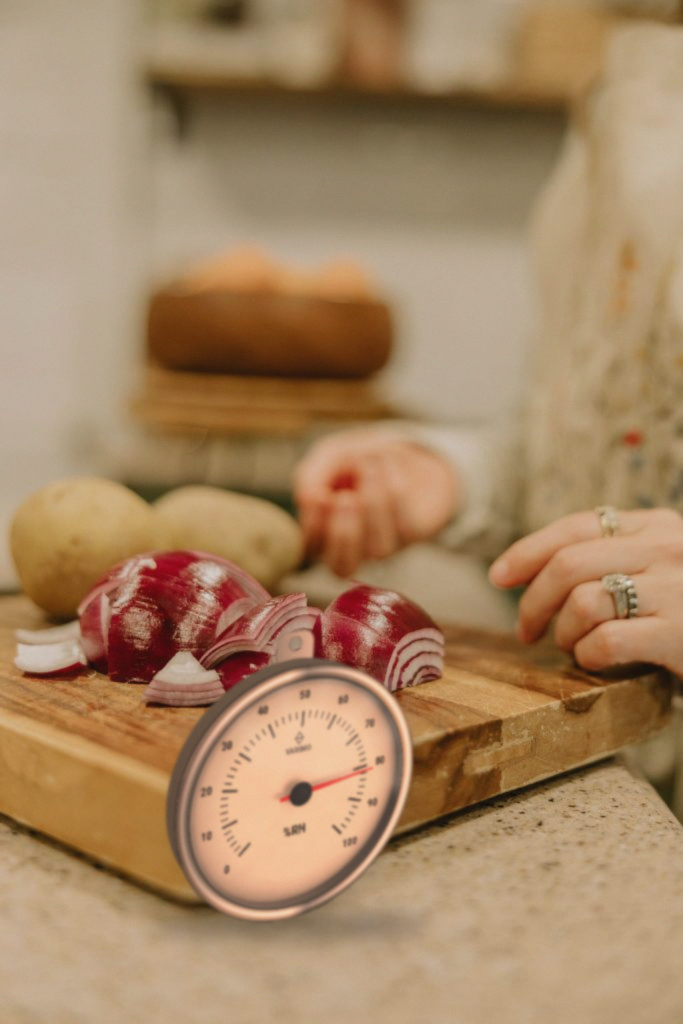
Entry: 80; %
